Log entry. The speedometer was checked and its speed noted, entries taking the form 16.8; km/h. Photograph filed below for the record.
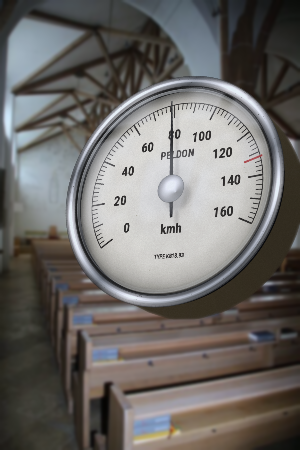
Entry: 80; km/h
